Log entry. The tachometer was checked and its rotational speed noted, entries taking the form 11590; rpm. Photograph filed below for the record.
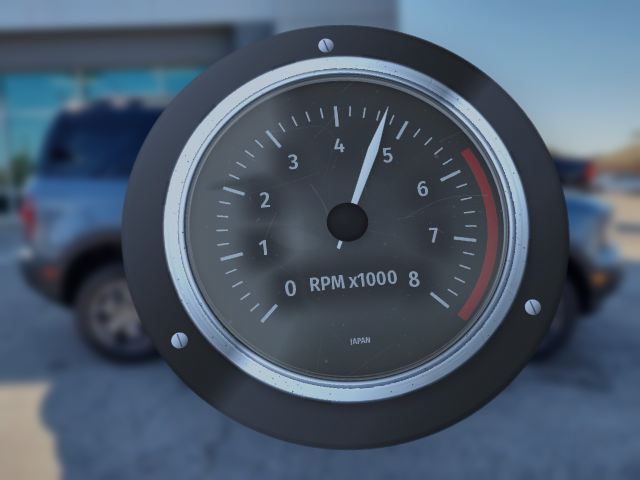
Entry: 4700; rpm
